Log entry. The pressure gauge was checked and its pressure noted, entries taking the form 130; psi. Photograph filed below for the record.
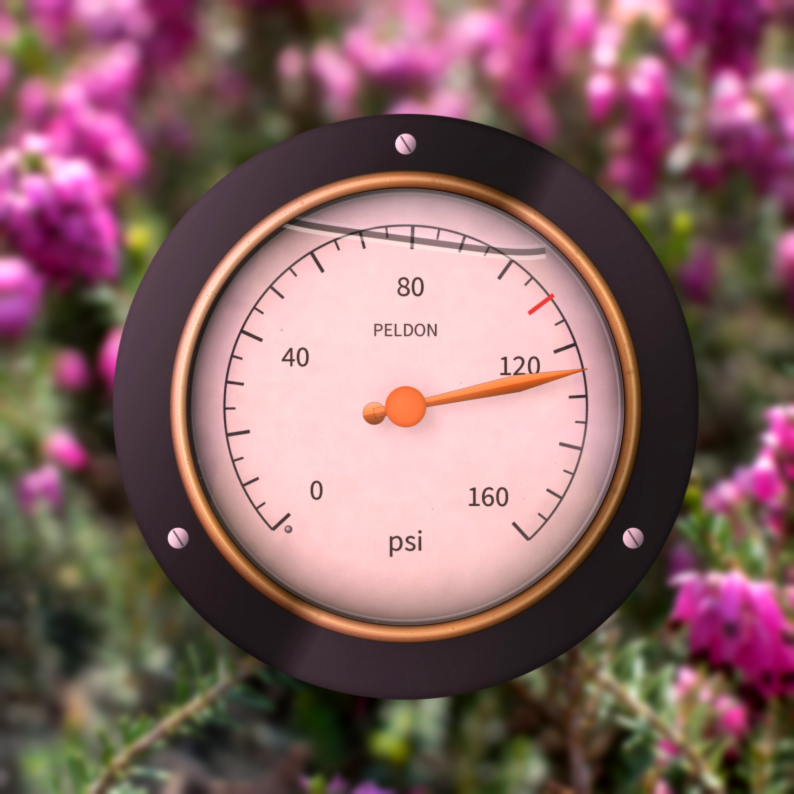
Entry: 125; psi
